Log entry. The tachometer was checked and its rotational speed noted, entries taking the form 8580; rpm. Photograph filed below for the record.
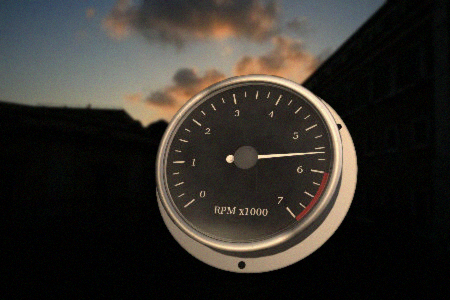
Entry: 5625; rpm
